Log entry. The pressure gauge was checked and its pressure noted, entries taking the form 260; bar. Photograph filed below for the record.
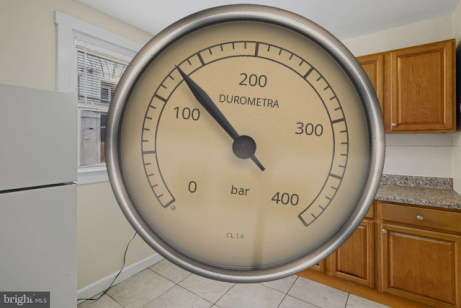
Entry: 130; bar
